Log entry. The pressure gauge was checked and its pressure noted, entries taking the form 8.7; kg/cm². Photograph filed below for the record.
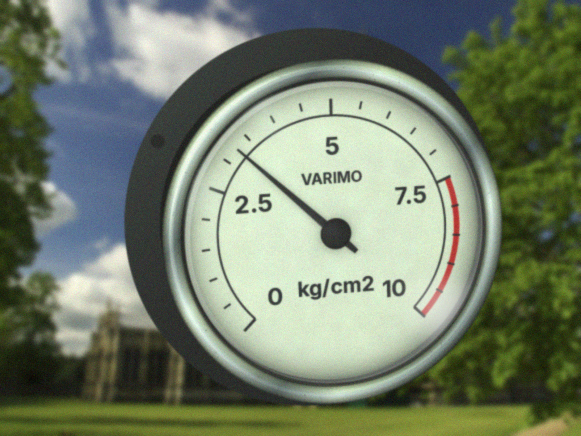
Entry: 3.25; kg/cm²
